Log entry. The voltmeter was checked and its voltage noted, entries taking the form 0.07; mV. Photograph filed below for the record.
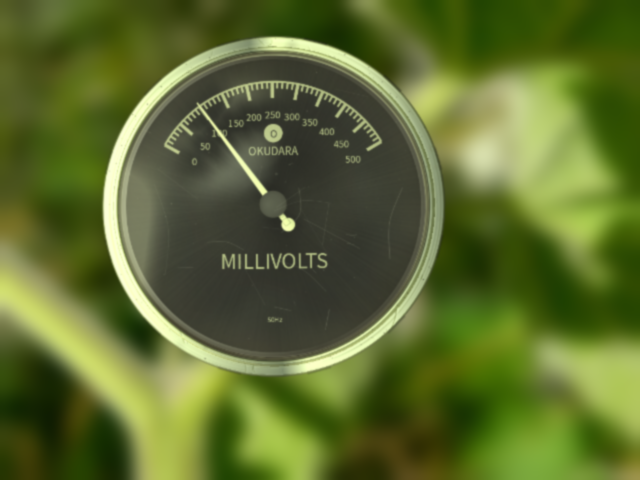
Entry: 100; mV
